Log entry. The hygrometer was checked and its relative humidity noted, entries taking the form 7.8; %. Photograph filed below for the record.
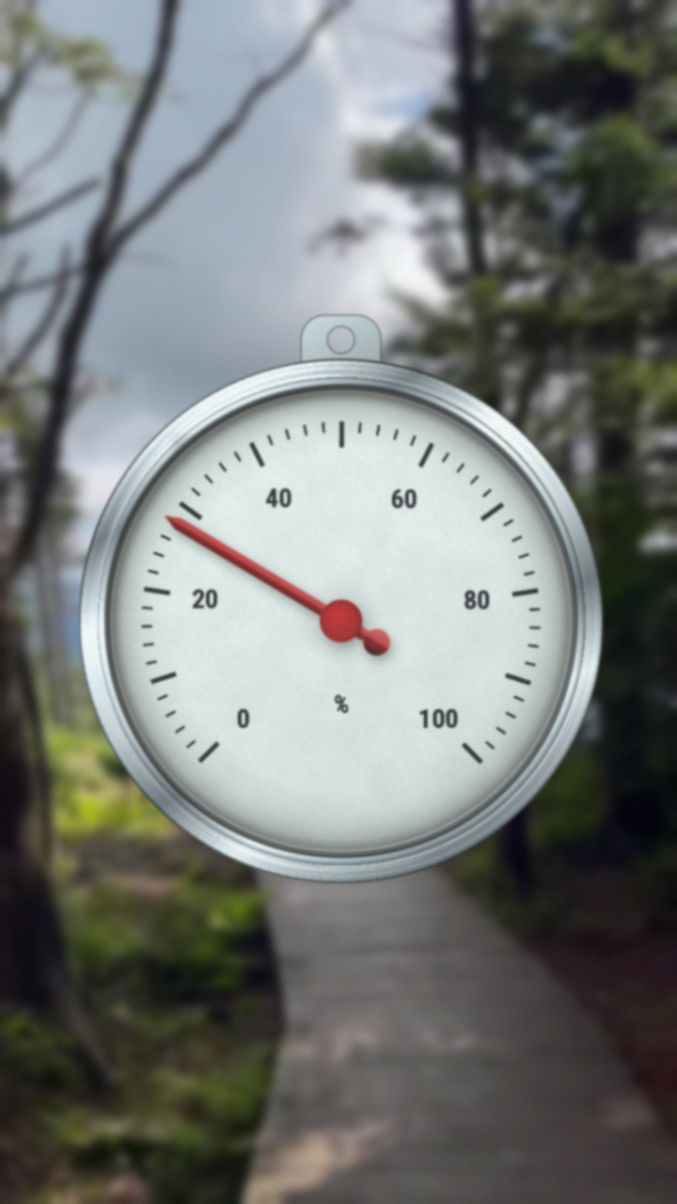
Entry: 28; %
